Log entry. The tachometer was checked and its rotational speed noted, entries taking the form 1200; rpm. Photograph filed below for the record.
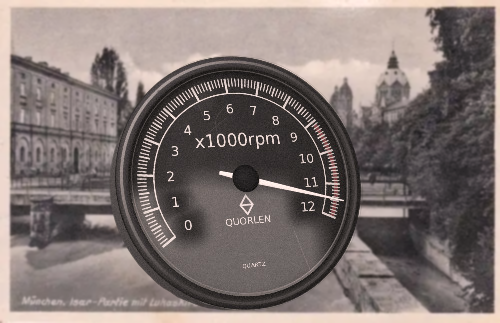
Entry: 11500; rpm
